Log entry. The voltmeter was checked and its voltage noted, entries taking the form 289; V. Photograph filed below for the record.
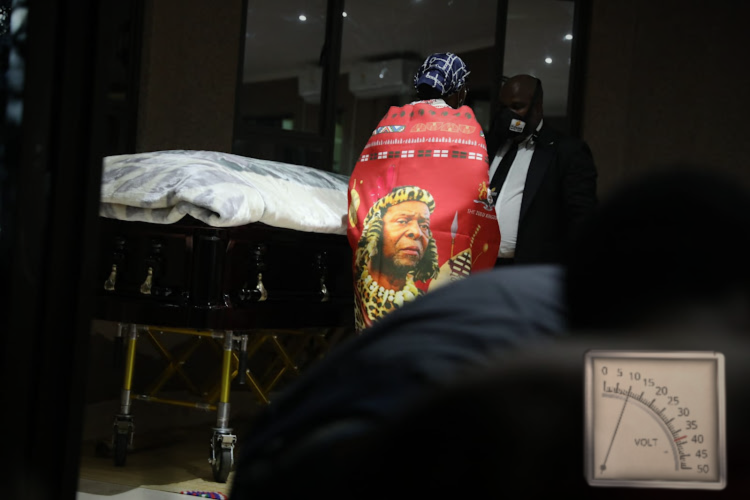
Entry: 10; V
